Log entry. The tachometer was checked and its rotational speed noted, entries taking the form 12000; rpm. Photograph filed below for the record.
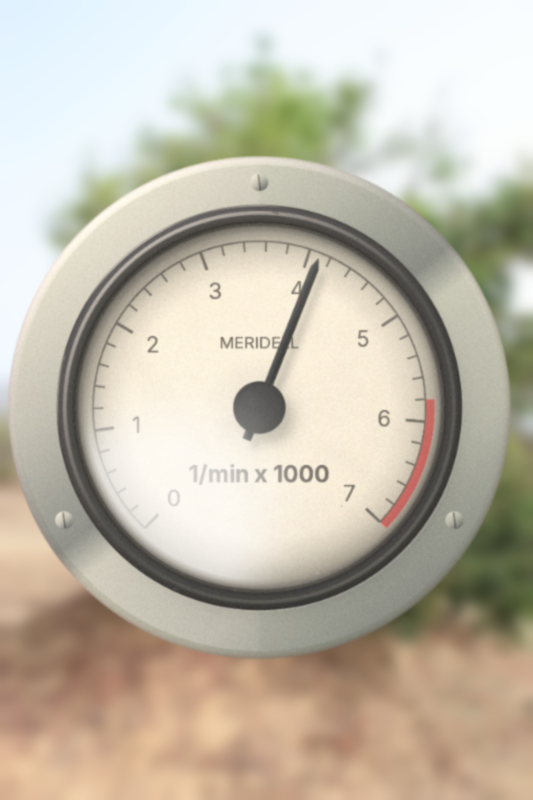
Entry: 4100; rpm
